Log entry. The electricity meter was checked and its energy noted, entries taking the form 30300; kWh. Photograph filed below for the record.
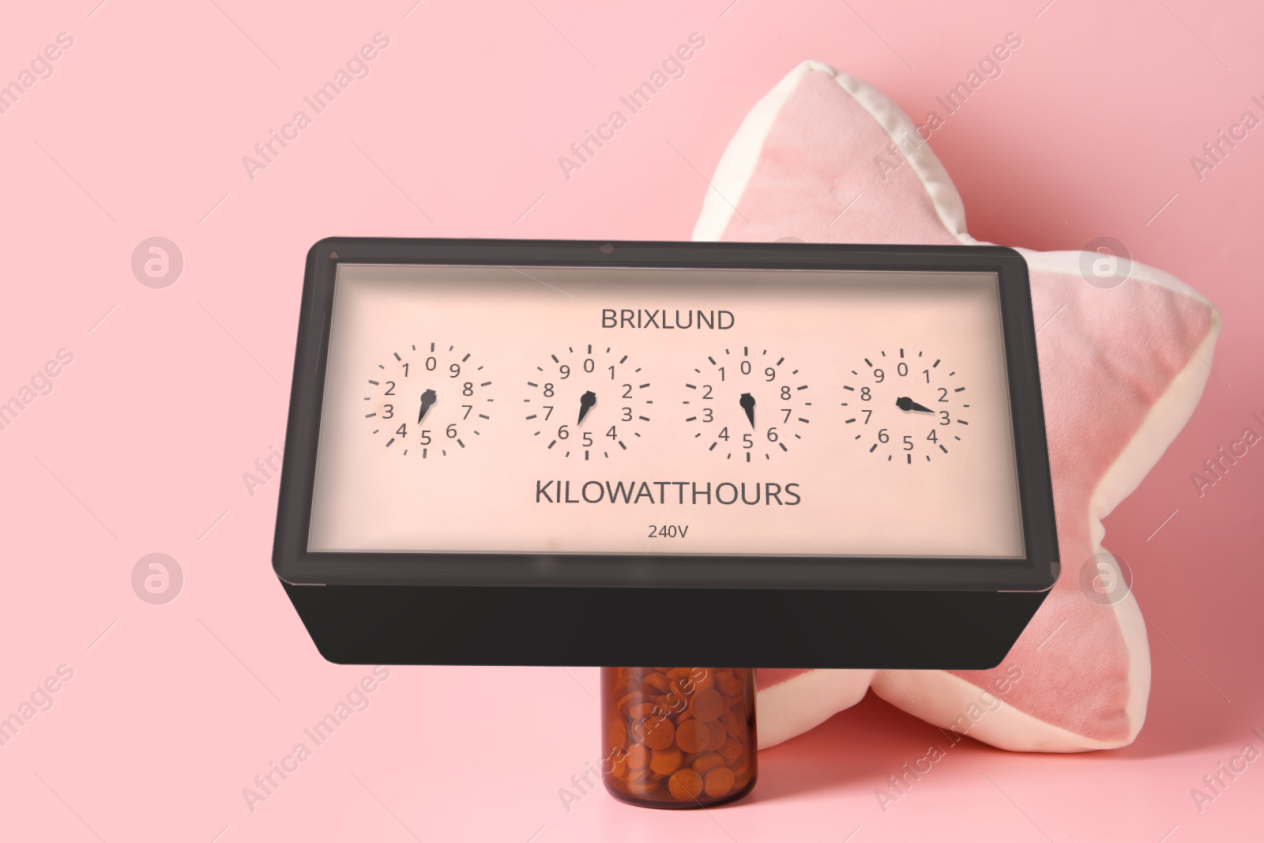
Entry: 4553; kWh
